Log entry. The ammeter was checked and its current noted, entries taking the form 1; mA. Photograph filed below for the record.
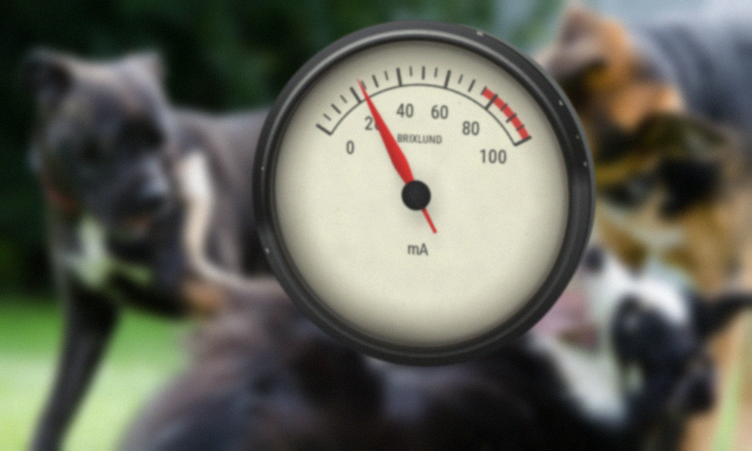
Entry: 25; mA
